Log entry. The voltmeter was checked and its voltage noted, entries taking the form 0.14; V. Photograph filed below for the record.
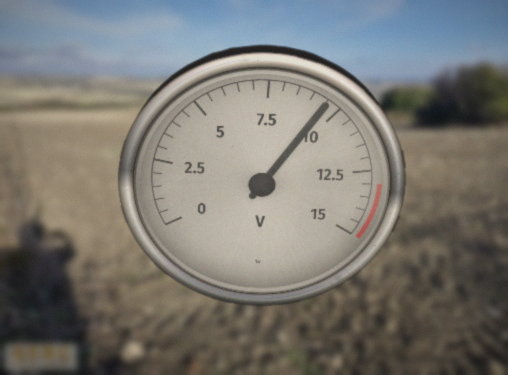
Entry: 9.5; V
